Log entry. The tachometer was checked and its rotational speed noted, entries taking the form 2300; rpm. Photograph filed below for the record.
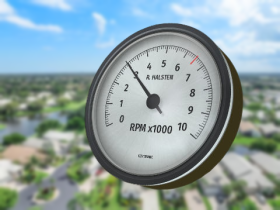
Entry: 3000; rpm
